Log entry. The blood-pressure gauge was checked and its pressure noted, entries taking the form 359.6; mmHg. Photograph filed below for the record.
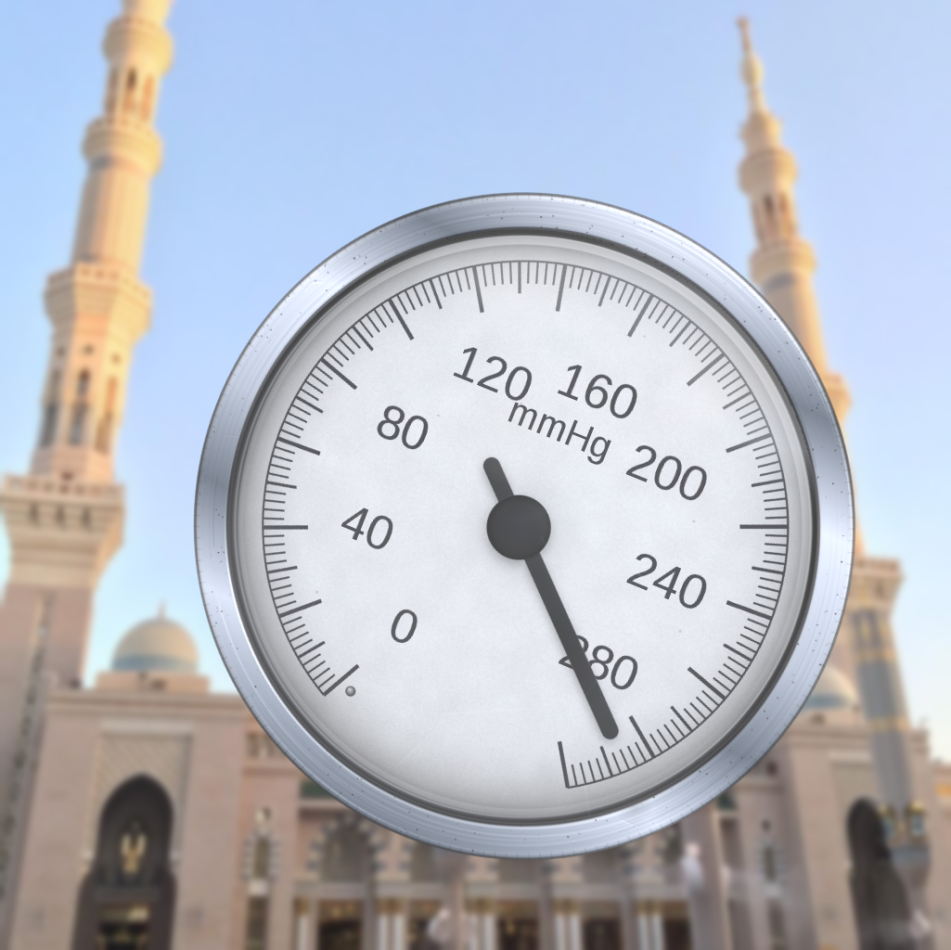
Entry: 286; mmHg
